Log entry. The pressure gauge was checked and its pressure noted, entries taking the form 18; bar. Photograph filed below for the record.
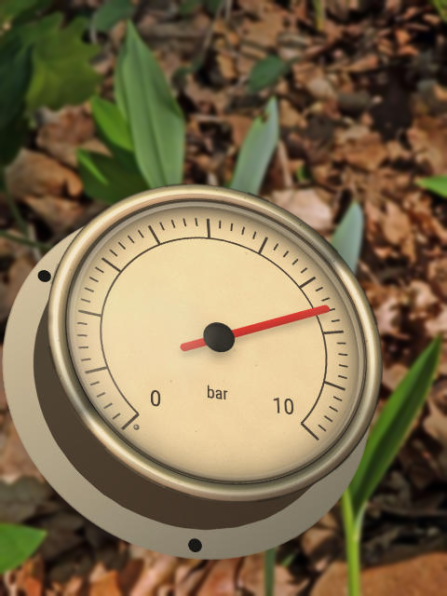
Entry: 7.6; bar
